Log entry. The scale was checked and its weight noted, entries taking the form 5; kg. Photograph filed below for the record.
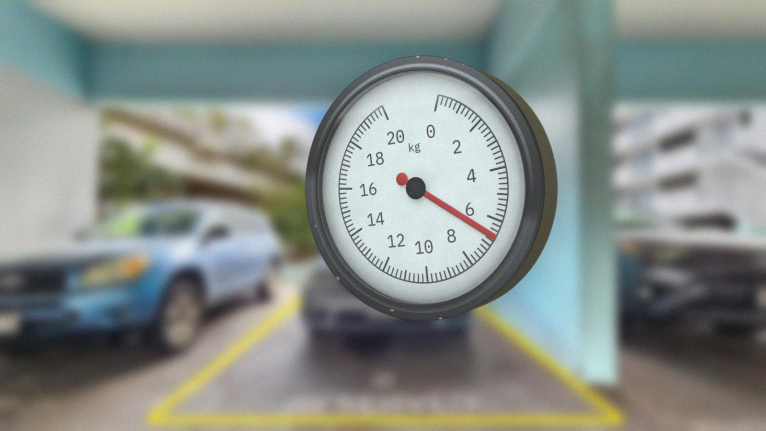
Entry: 6.6; kg
